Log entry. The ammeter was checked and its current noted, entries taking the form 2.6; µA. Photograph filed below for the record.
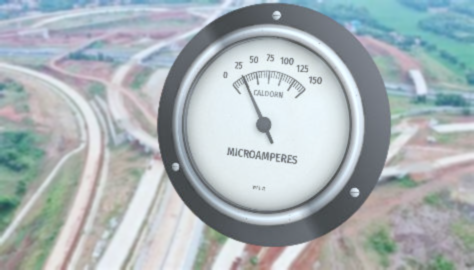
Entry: 25; µA
